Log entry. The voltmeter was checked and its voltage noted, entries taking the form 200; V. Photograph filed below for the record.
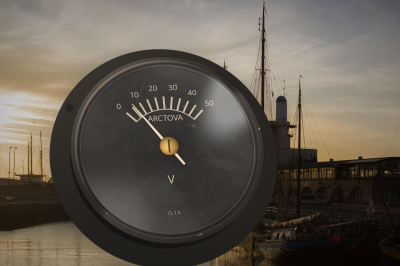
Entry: 5; V
